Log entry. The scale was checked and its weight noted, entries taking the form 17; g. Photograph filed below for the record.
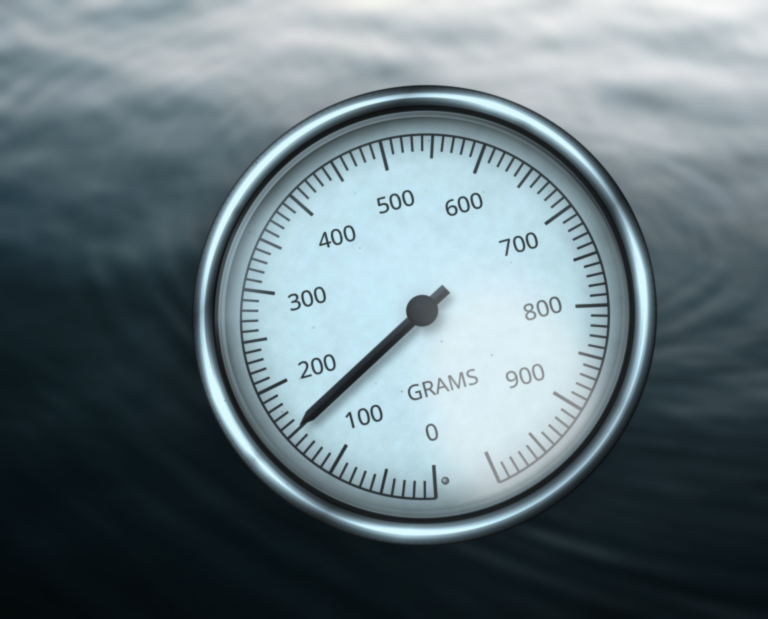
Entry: 150; g
